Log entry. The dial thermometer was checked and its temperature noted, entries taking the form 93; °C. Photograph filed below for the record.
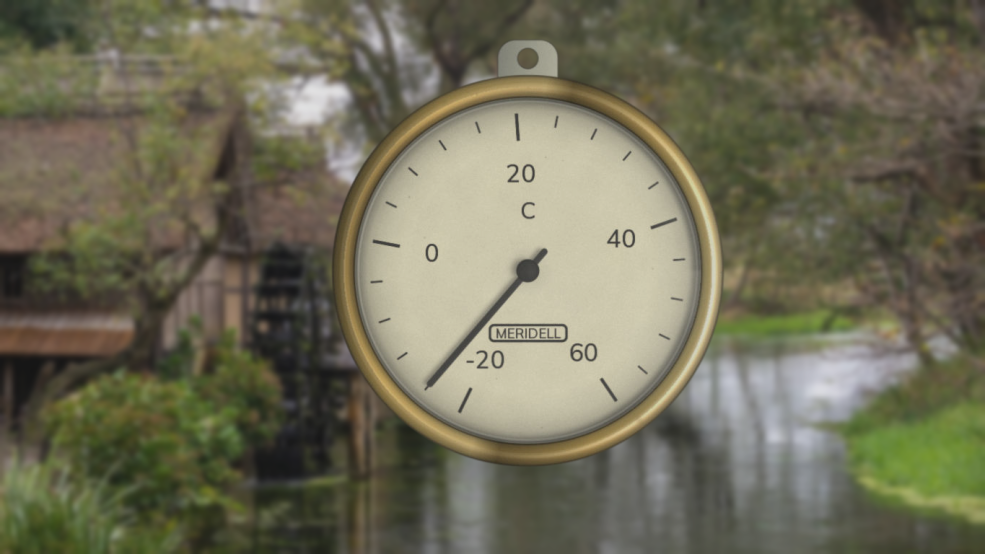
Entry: -16; °C
